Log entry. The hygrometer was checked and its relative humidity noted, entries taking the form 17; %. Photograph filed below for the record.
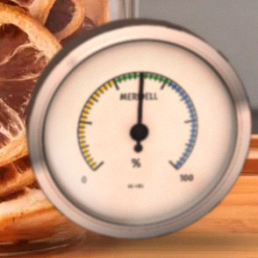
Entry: 50; %
